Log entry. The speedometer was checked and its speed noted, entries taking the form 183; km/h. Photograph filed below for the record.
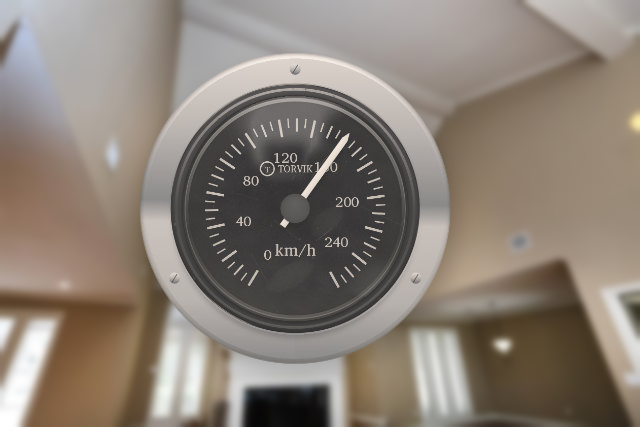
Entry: 160; km/h
